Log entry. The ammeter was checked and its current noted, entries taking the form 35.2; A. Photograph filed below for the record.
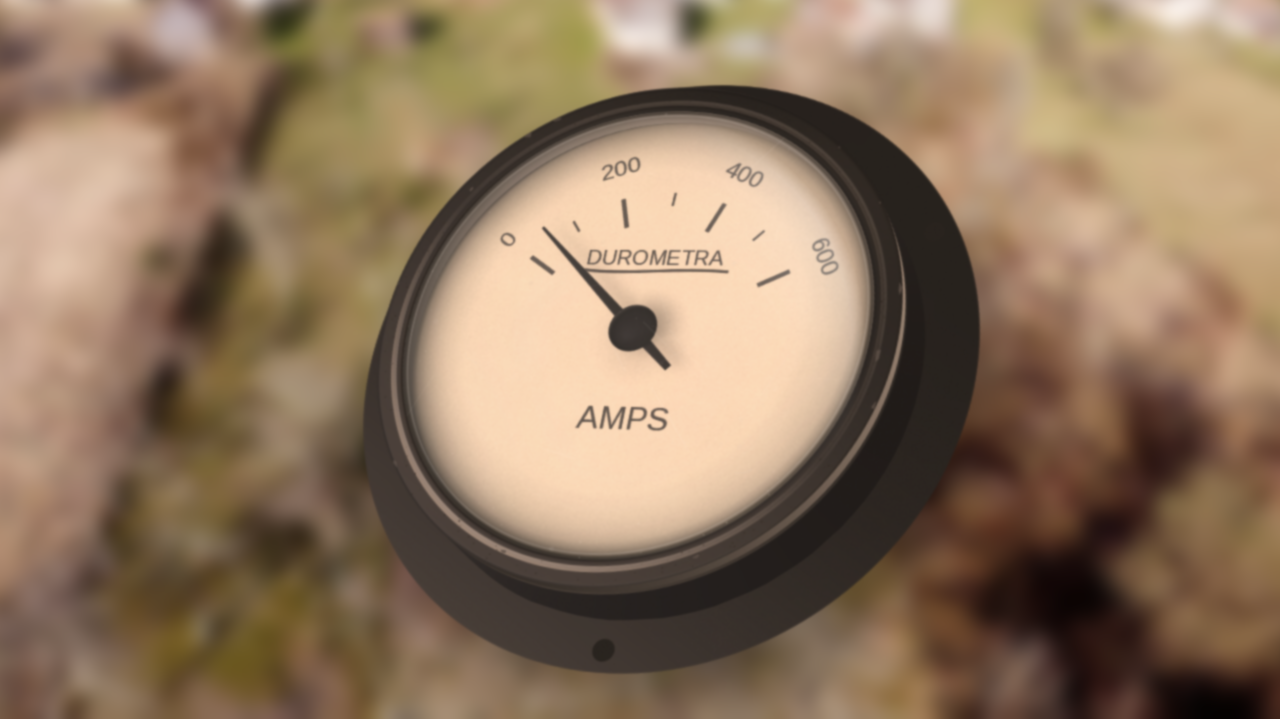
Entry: 50; A
